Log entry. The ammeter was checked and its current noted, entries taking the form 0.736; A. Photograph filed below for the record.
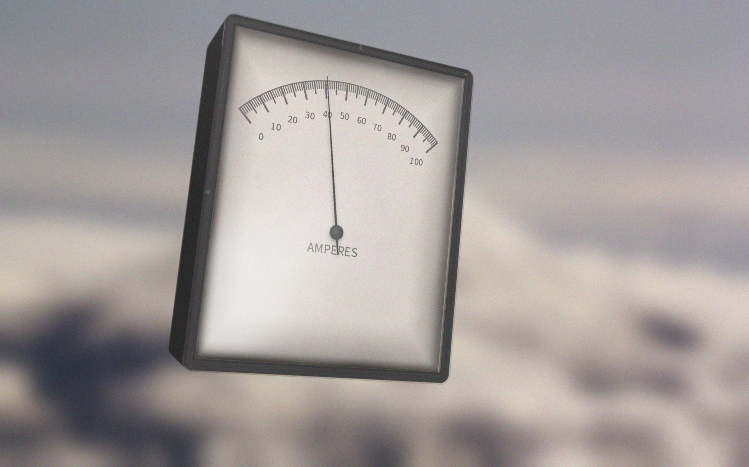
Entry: 40; A
